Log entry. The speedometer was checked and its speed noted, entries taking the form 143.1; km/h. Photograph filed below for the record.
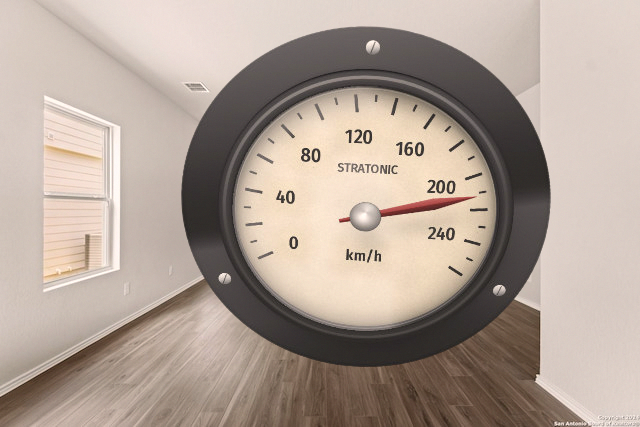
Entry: 210; km/h
